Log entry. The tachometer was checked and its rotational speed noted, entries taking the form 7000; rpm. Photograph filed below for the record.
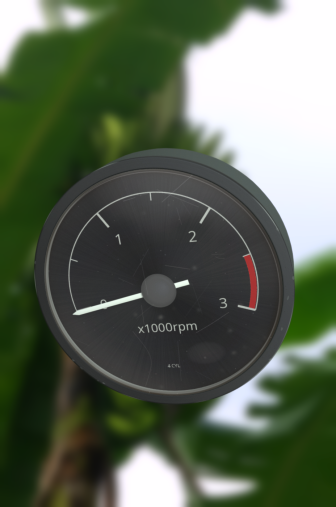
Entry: 0; rpm
